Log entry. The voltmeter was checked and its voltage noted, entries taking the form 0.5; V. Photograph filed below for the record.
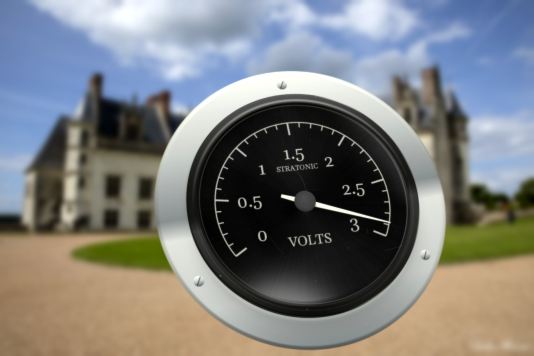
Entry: 2.9; V
